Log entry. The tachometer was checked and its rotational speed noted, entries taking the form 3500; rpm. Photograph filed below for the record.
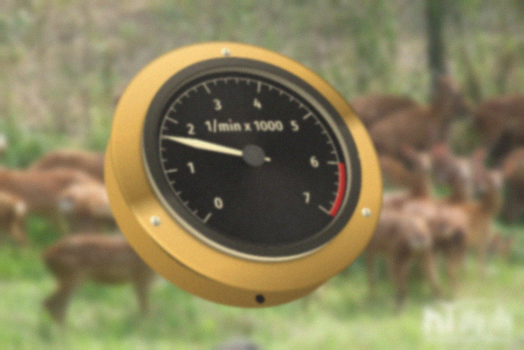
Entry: 1600; rpm
